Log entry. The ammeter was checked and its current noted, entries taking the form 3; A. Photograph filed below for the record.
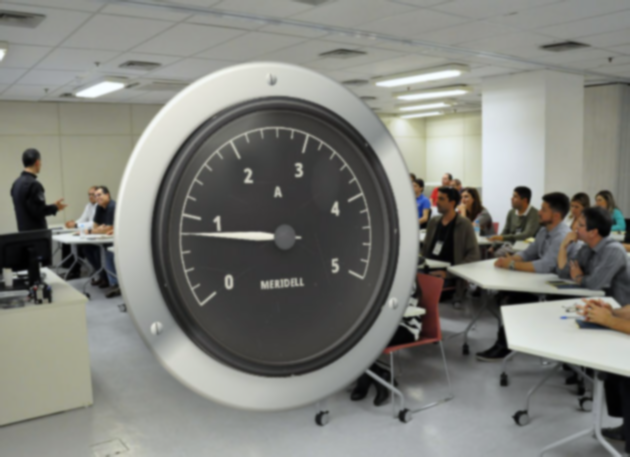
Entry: 0.8; A
